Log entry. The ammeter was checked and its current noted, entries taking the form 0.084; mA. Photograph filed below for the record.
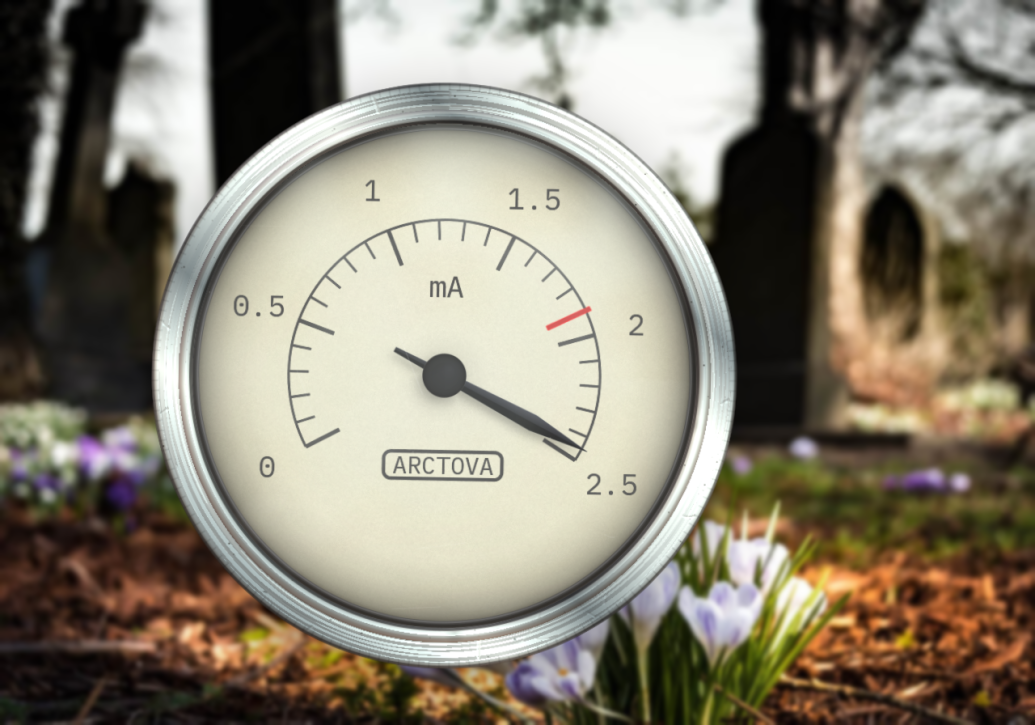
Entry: 2.45; mA
